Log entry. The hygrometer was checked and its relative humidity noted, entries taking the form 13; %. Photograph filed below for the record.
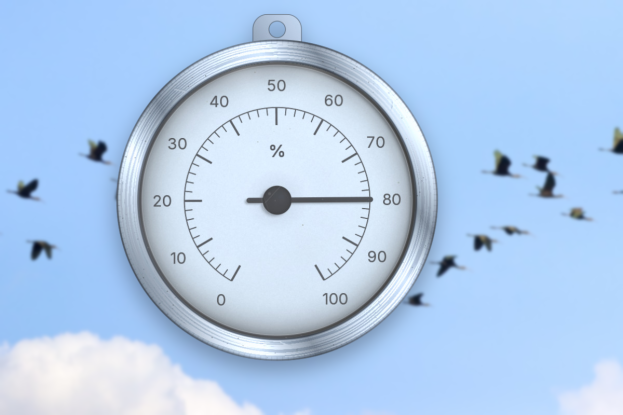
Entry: 80; %
